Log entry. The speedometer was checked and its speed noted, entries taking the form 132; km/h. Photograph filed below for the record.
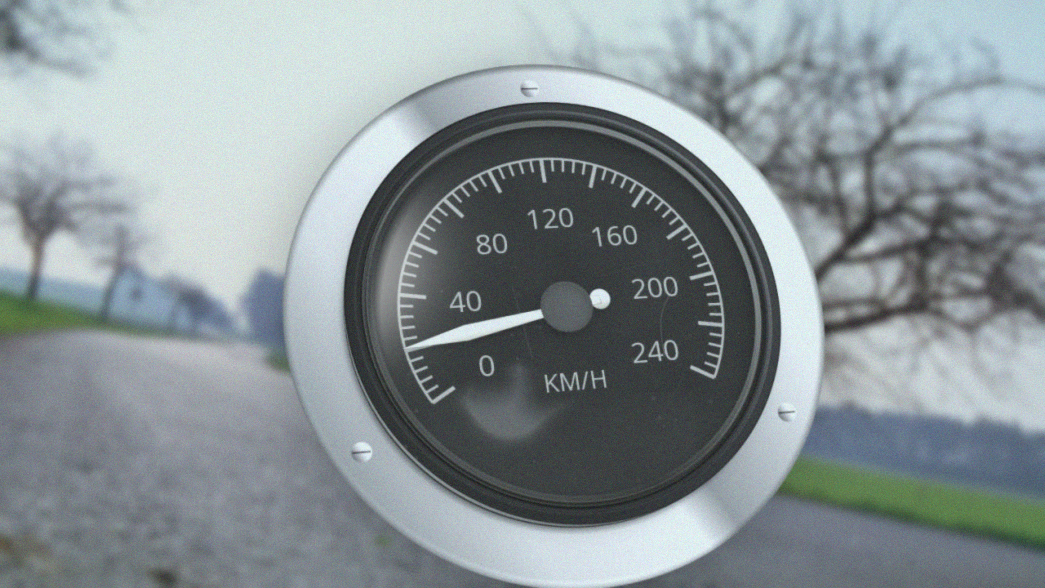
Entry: 20; km/h
